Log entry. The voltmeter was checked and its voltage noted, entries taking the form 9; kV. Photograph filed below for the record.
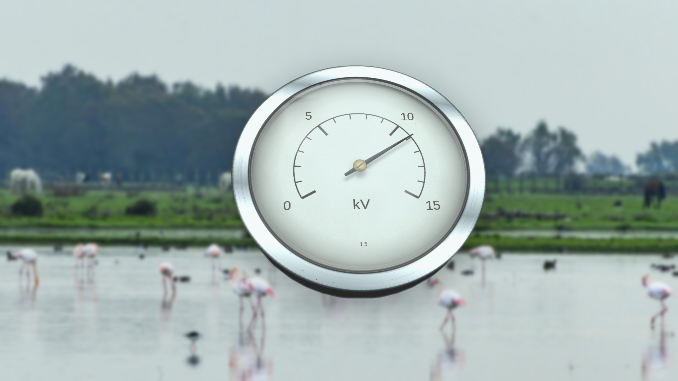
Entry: 11; kV
